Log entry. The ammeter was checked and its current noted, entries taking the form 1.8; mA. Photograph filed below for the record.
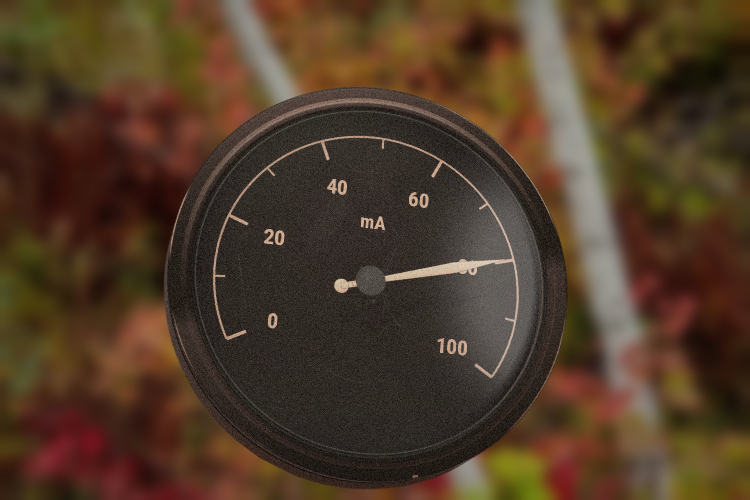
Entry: 80; mA
